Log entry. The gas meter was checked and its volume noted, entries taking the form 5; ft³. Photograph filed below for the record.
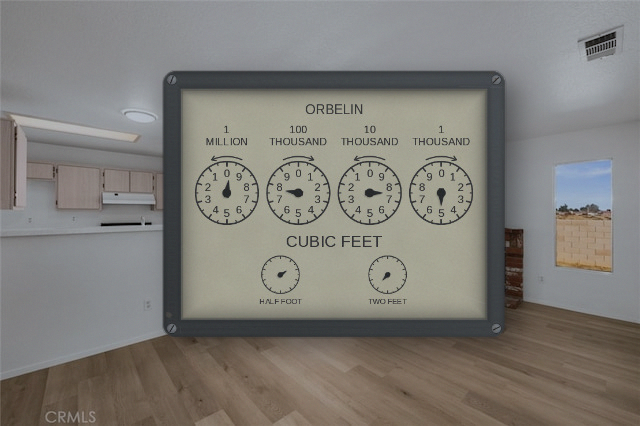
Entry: 977500; ft³
